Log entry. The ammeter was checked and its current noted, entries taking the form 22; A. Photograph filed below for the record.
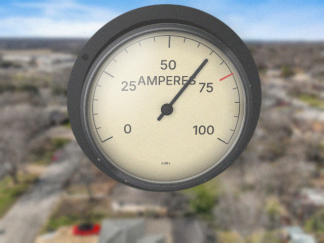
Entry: 65; A
